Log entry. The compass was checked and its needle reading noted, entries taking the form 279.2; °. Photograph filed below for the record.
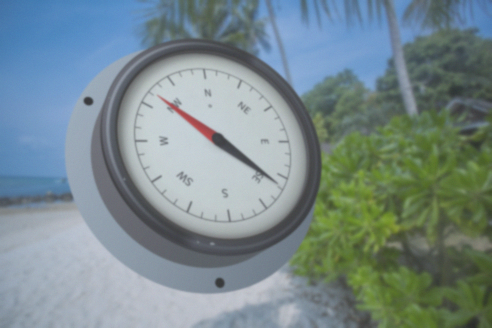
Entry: 310; °
